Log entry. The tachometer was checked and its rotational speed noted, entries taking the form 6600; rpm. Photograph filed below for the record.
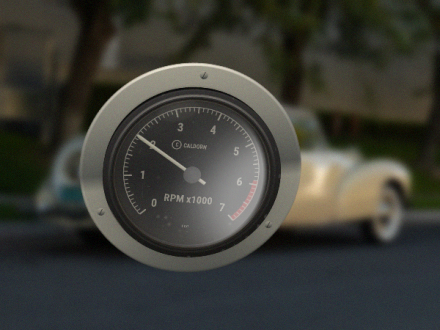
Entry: 2000; rpm
